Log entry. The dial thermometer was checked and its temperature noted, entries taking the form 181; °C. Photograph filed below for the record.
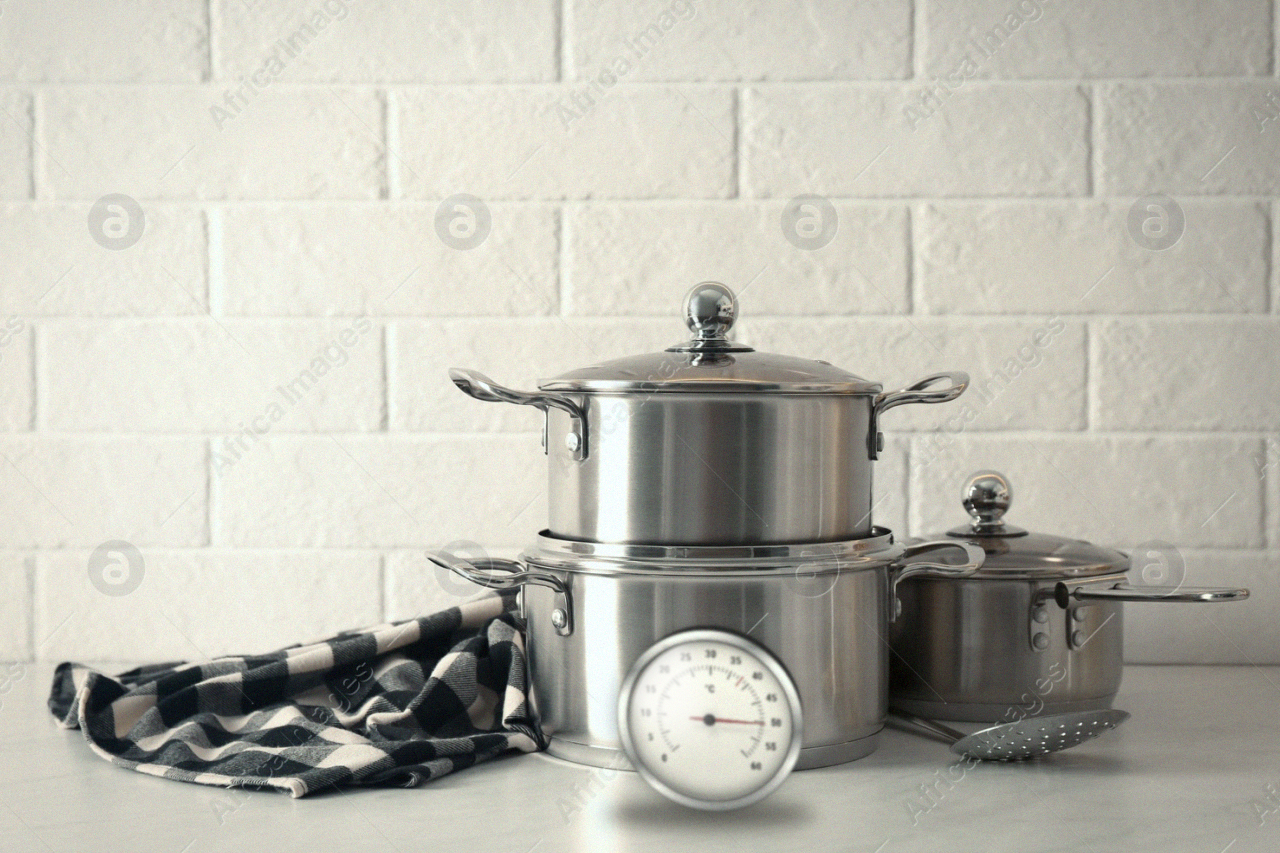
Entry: 50; °C
